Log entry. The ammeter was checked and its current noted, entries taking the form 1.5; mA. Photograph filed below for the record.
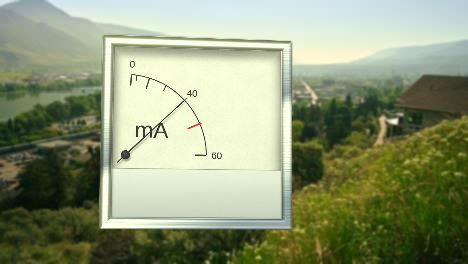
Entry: 40; mA
